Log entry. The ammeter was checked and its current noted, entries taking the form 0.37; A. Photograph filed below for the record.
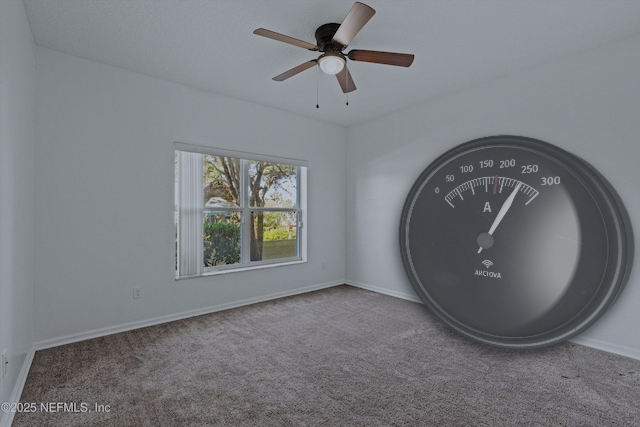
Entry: 250; A
